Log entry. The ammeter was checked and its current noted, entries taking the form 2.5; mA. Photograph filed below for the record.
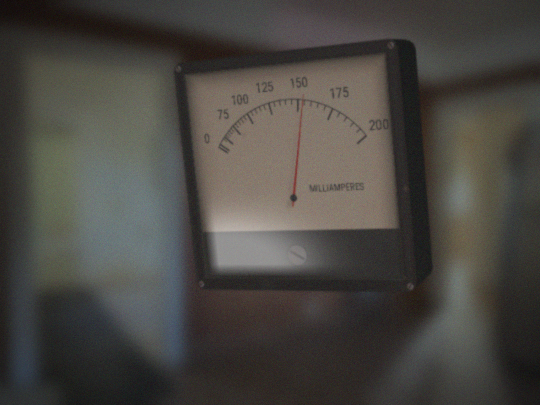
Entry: 155; mA
